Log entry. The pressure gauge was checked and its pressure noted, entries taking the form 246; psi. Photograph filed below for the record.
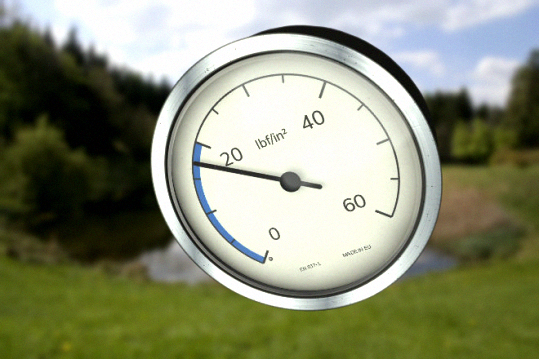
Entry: 17.5; psi
